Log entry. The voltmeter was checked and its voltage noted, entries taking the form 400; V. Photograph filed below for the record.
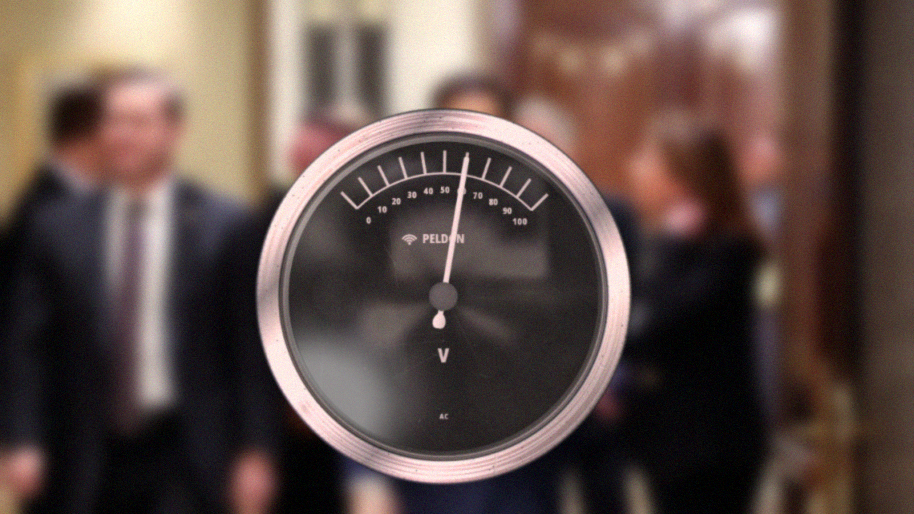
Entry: 60; V
